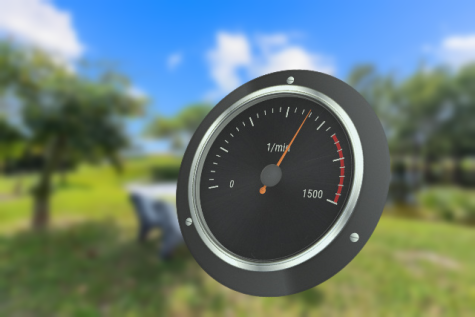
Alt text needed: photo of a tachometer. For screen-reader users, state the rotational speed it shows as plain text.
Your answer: 900 rpm
